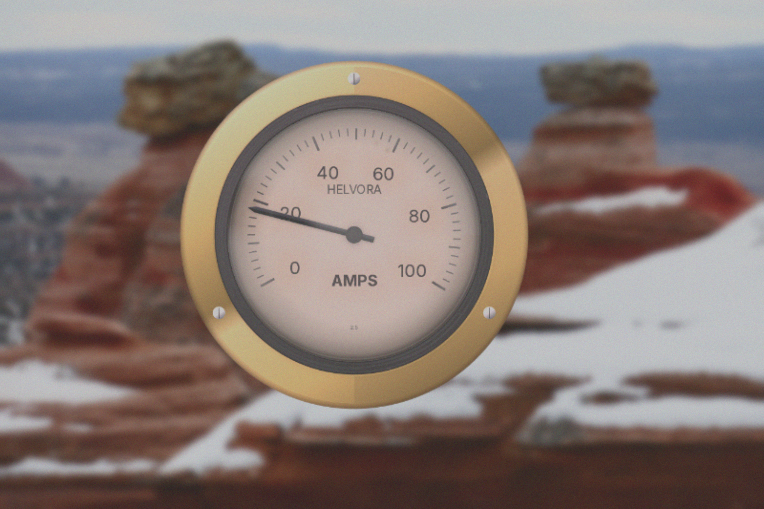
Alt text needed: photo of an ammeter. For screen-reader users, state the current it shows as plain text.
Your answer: 18 A
